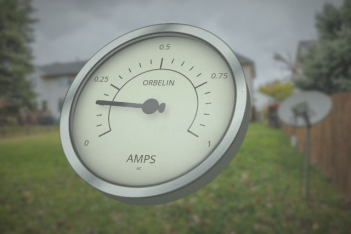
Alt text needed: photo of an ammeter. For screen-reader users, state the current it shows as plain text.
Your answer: 0.15 A
